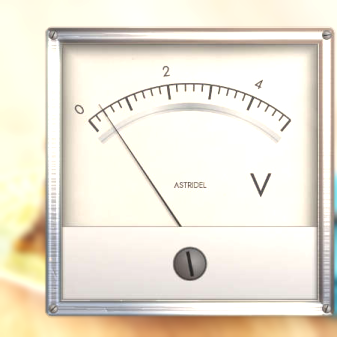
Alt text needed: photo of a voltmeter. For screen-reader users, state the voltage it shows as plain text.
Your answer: 0.4 V
